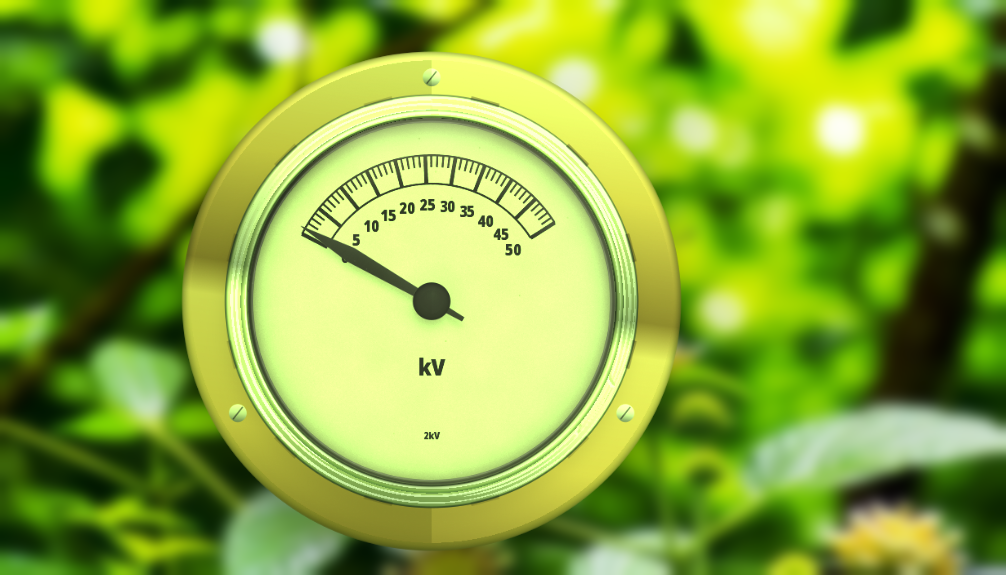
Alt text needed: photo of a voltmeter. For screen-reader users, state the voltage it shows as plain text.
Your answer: 1 kV
